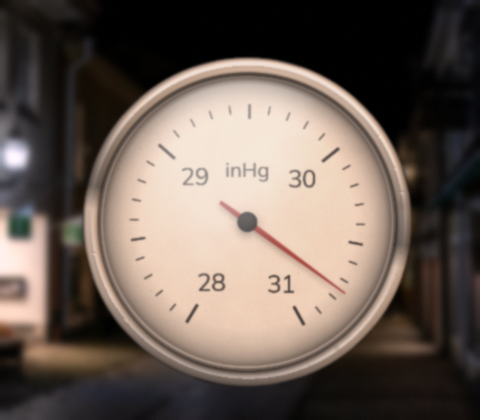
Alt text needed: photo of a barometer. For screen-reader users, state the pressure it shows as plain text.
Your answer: 30.75 inHg
